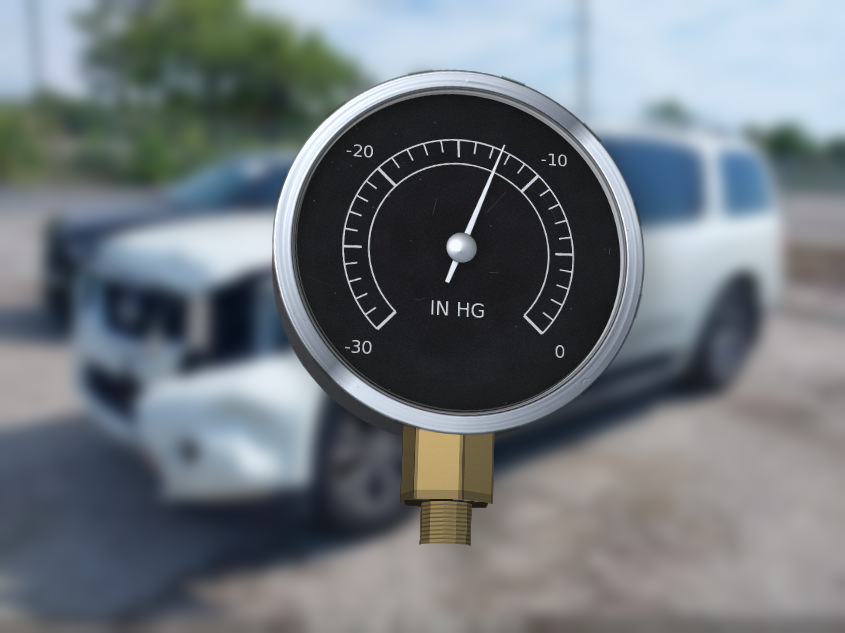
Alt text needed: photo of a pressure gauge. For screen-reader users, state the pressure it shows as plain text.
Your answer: -12.5 inHg
